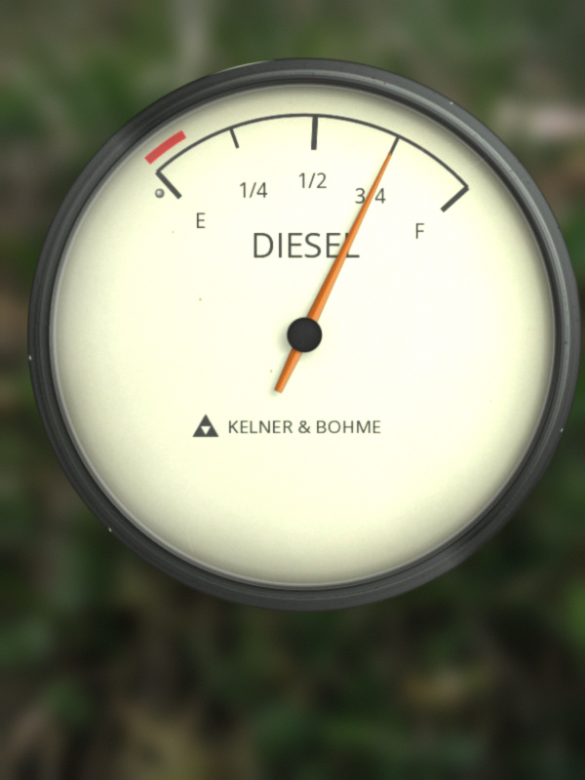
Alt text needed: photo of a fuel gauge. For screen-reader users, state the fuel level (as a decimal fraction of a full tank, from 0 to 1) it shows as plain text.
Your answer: 0.75
